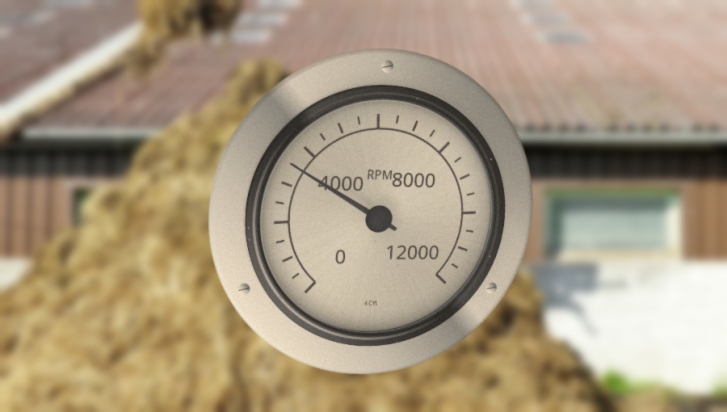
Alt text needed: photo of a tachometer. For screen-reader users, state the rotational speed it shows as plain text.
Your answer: 3500 rpm
